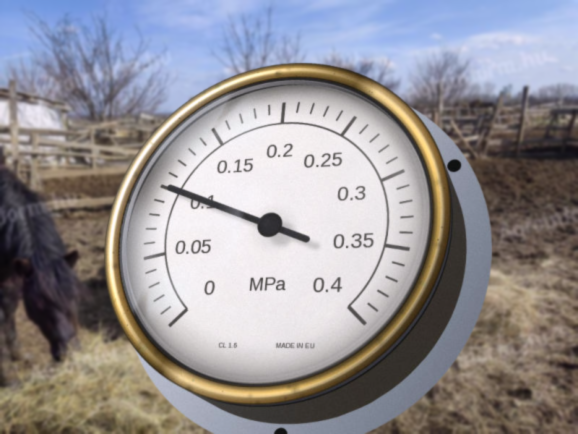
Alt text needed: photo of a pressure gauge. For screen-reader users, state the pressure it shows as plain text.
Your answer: 0.1 MPa
